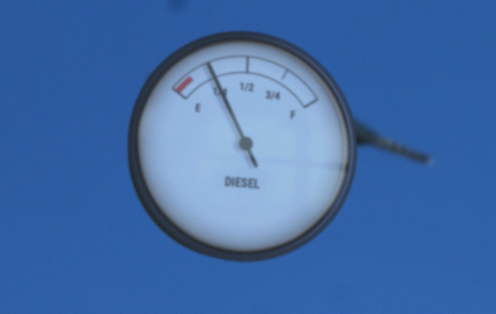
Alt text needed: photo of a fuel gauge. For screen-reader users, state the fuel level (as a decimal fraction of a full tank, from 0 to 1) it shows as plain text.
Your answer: 0.25
